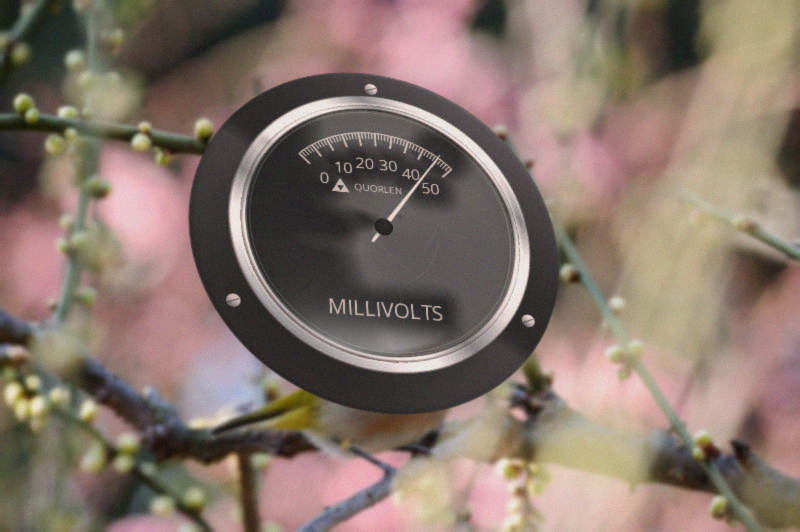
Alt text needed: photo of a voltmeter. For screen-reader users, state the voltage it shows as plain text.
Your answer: 45 mV
